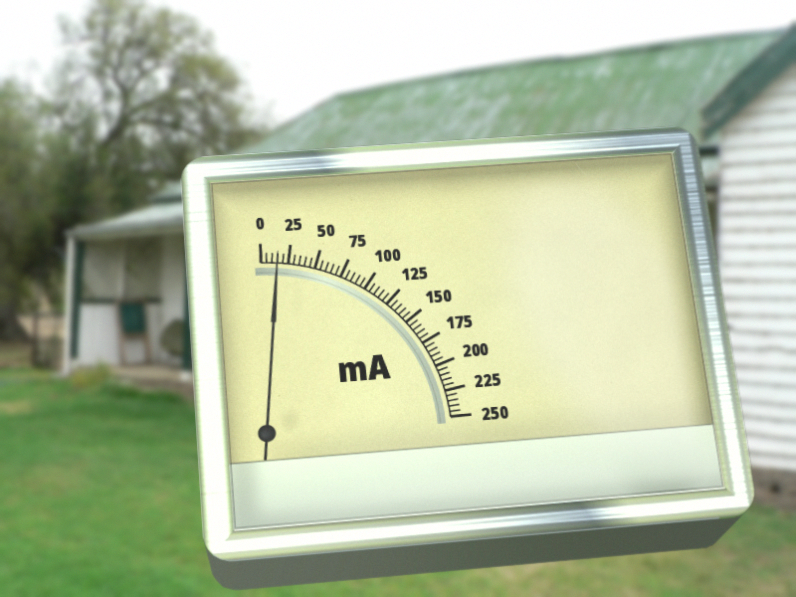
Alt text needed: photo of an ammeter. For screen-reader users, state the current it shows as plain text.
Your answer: 15 mA
